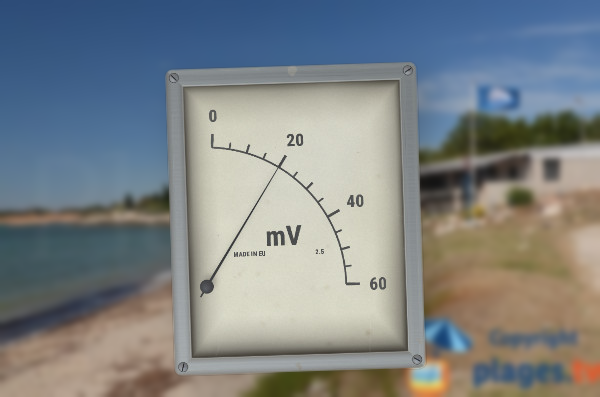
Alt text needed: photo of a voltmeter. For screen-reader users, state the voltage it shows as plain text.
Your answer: 20 mV
